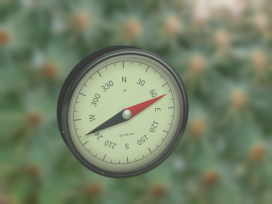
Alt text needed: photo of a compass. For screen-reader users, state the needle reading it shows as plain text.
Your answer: 70 °
